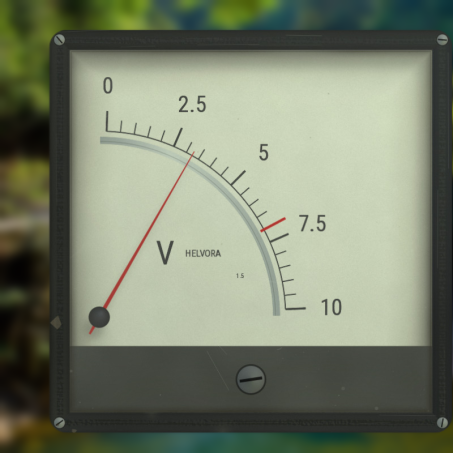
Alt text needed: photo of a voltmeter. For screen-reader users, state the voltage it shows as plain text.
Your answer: 3.25 V
